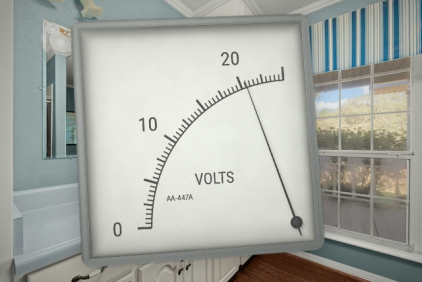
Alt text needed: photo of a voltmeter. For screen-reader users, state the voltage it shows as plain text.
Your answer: 20.5 V
